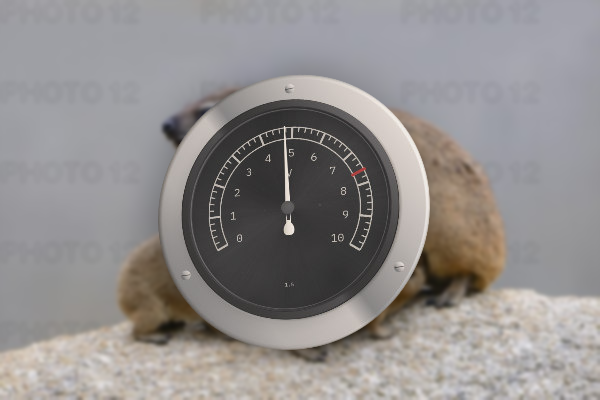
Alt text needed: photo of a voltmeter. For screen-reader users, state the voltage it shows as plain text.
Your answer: 4.8 V
